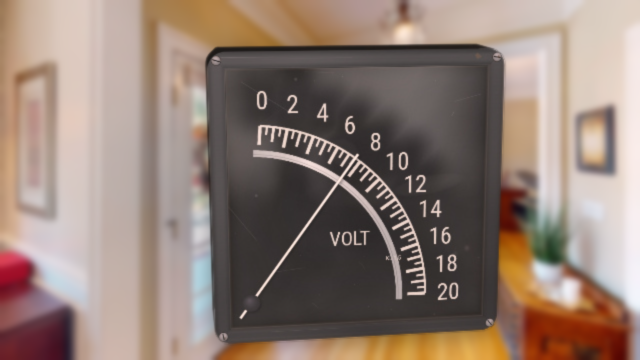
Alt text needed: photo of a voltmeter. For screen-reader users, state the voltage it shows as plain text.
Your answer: 7.5 V
